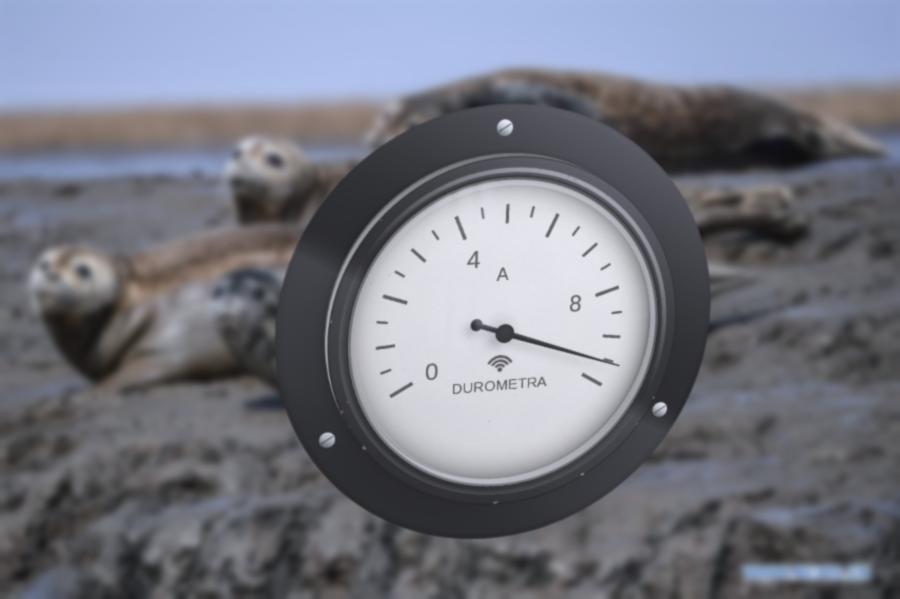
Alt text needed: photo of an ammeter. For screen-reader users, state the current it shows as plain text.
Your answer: 9.5 A
